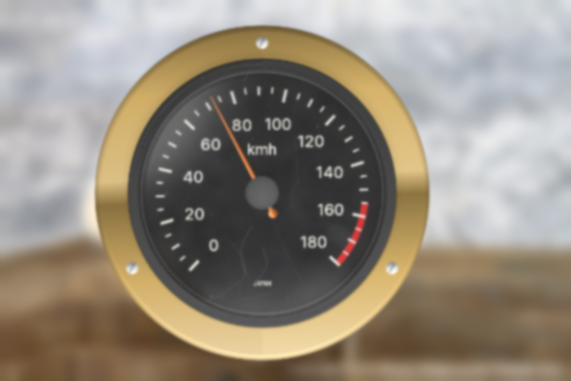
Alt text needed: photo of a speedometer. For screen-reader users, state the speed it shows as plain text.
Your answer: 72.5 km/h
